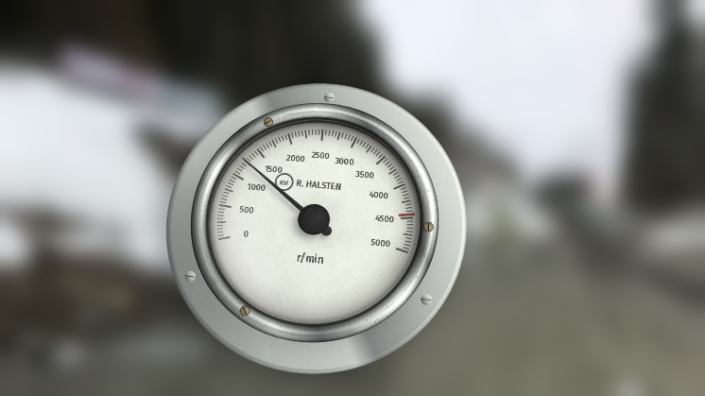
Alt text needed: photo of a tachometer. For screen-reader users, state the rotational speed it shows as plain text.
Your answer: 1250 rpm
